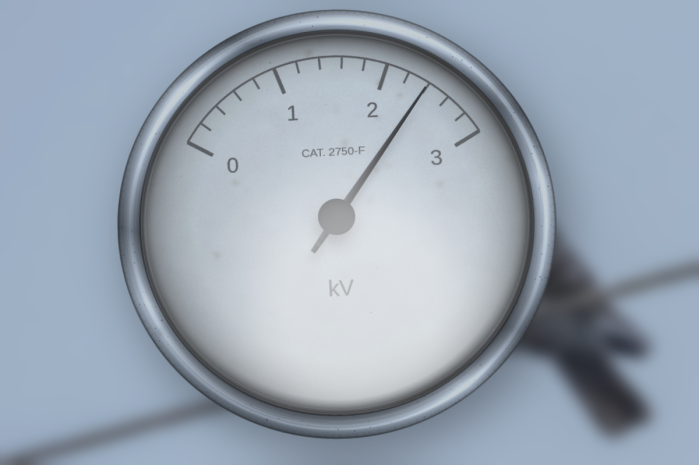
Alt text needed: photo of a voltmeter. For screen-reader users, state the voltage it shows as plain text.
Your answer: 2.4 kV
